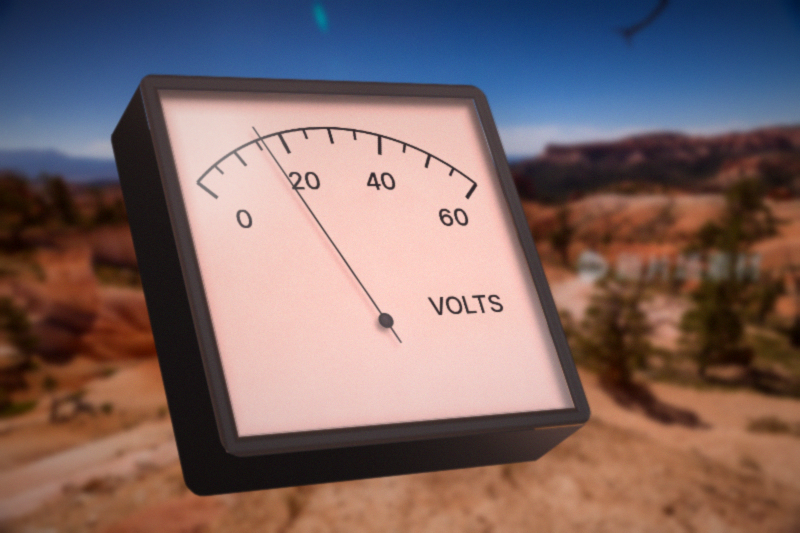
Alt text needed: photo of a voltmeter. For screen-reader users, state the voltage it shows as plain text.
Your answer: 15 V
